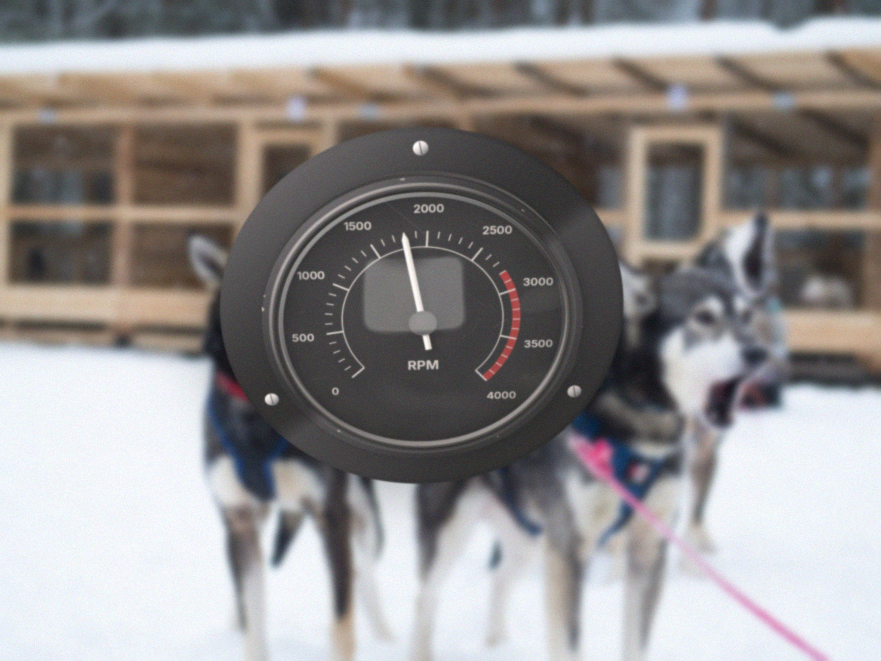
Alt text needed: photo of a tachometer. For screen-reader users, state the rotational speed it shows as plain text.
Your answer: 1800 rpm
